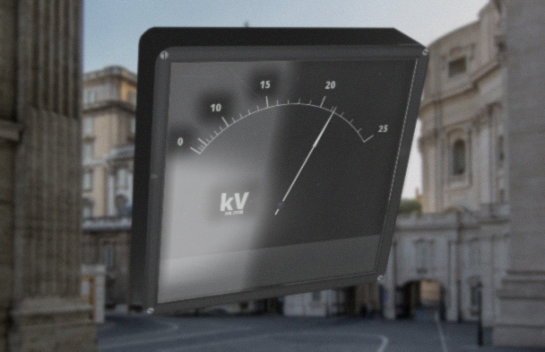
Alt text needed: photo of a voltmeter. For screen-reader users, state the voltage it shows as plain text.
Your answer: 21 kV
